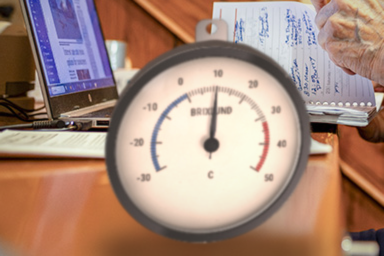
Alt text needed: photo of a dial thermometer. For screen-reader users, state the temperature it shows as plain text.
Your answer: 10 °C
